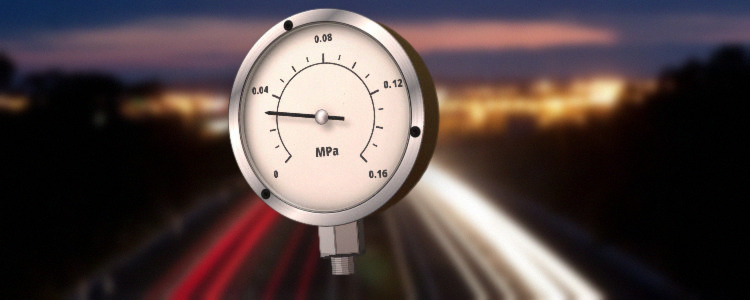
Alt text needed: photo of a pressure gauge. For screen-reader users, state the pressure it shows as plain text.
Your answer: 0.03 MPa
